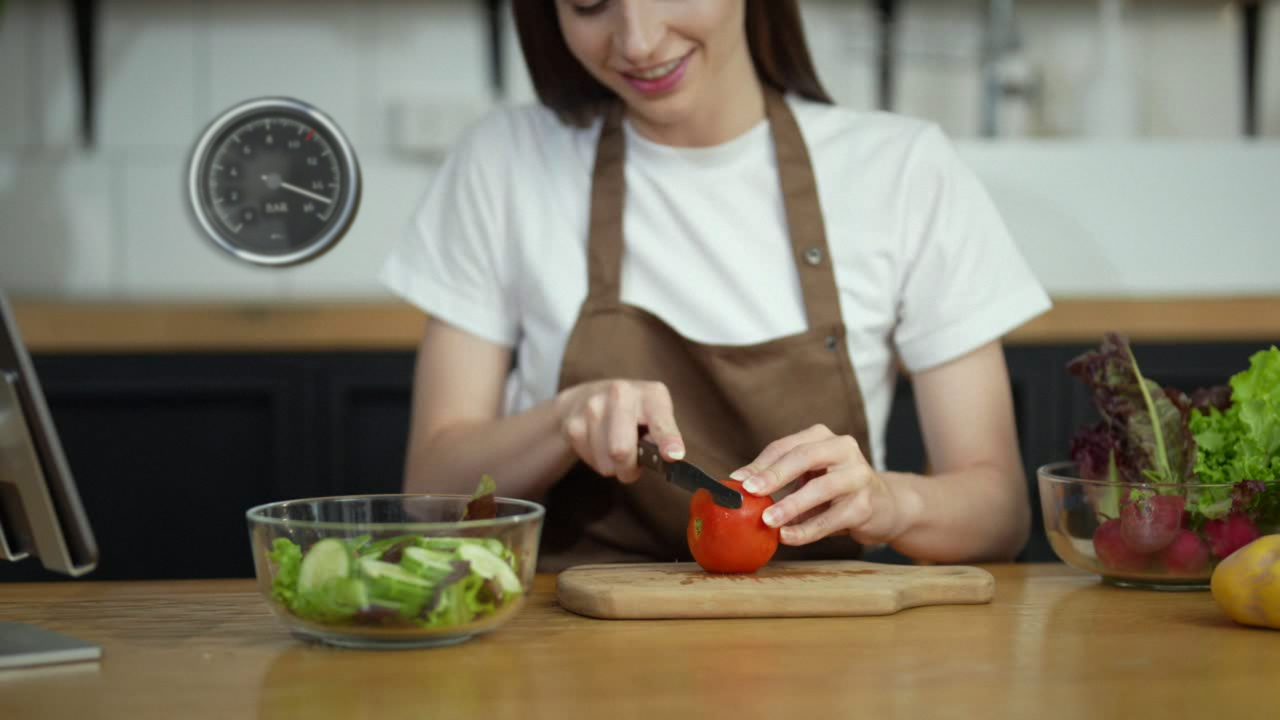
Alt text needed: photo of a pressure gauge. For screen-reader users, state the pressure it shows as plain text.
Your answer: 15 bar
